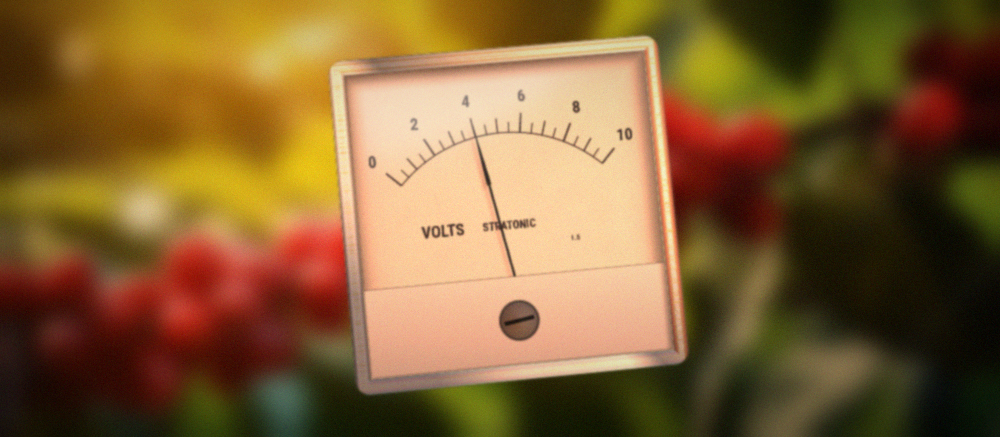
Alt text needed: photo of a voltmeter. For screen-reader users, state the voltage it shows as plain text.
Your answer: 4 V
